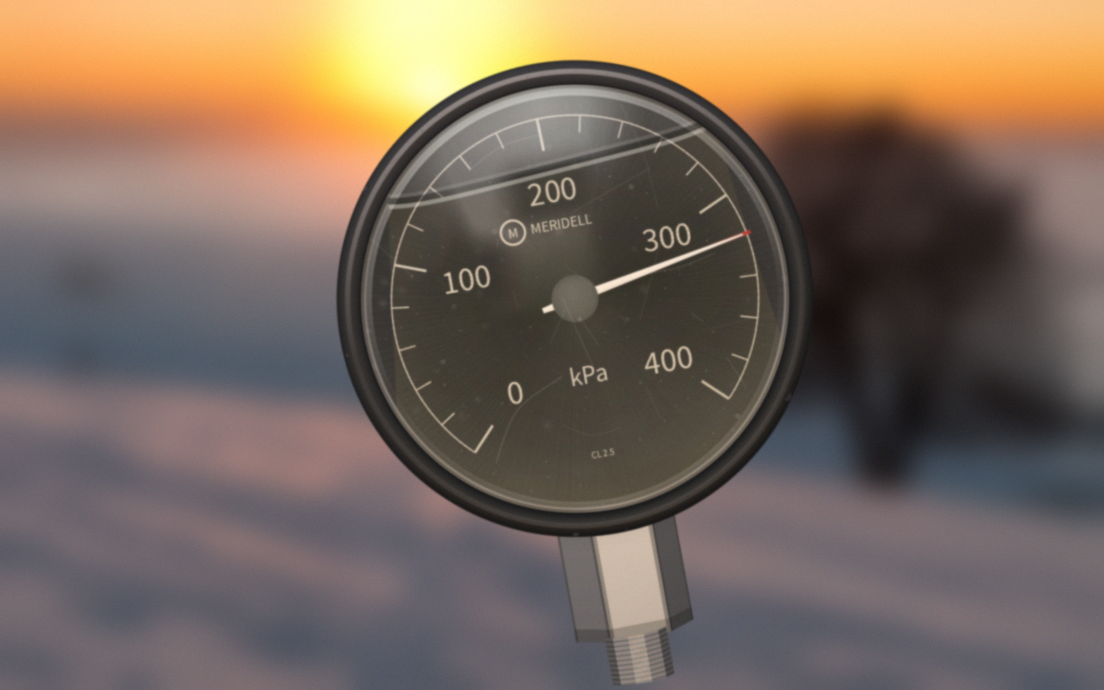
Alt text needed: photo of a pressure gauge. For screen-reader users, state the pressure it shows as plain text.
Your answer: 320 kPa
